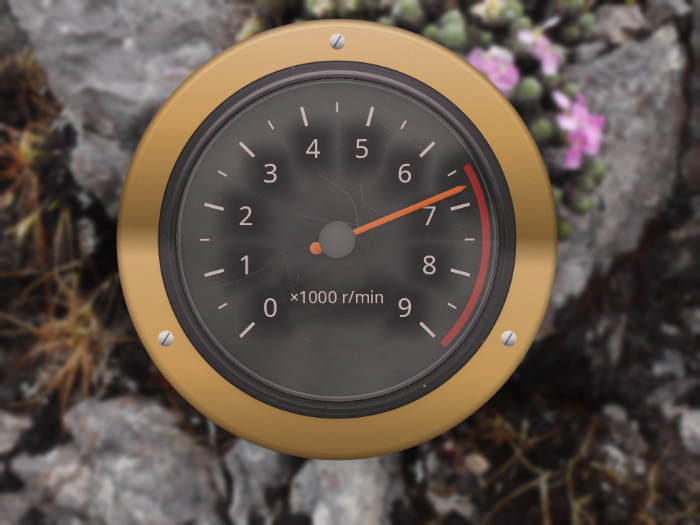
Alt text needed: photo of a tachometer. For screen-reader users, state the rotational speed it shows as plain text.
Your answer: 6750 rpm
